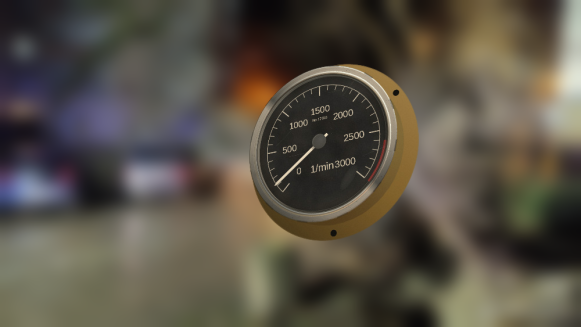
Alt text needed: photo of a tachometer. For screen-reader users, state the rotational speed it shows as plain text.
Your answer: 100 rpm
